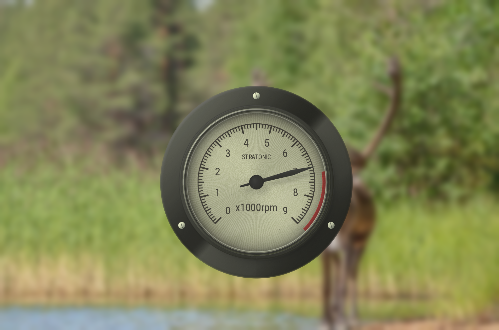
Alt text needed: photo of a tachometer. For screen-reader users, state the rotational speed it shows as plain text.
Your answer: 7000 rpm
